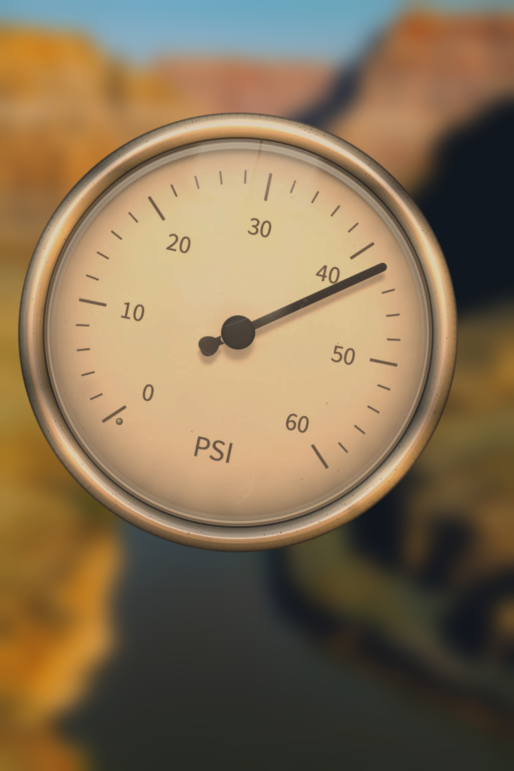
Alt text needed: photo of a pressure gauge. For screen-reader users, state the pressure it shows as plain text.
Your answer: 42 psi
